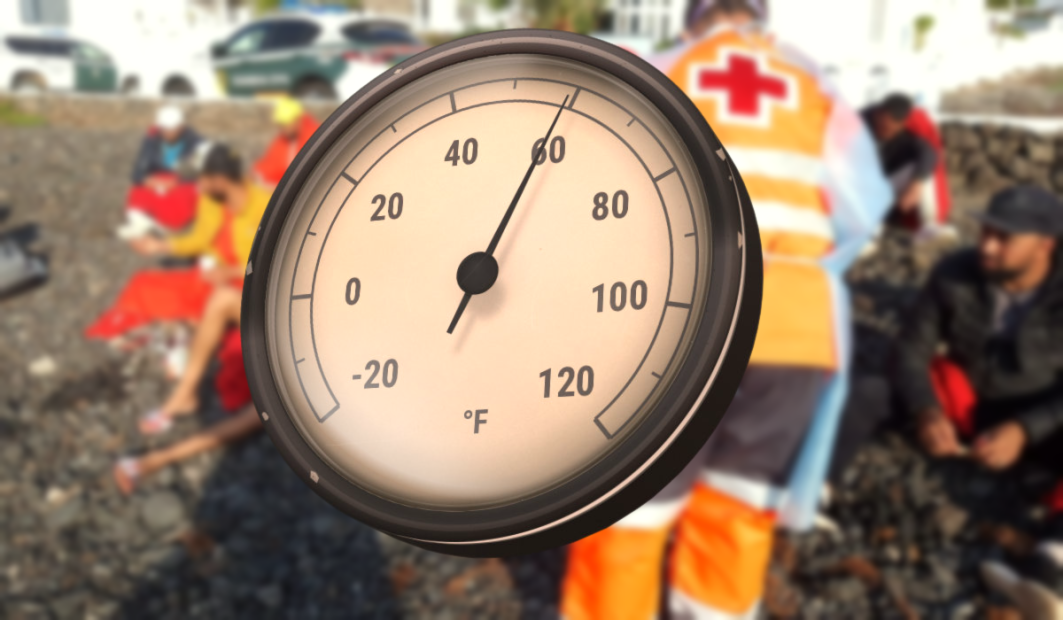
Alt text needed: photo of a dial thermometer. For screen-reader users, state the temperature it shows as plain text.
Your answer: 60 °F
